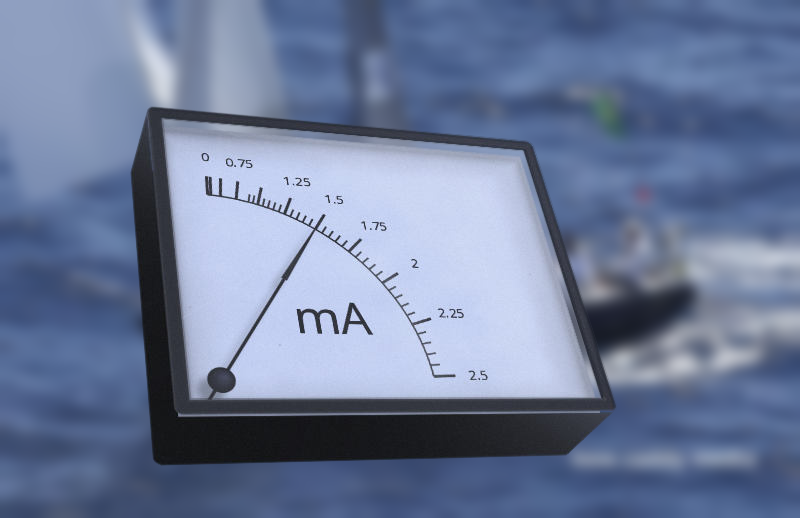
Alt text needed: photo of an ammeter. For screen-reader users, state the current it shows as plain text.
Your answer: 1.5 mA
